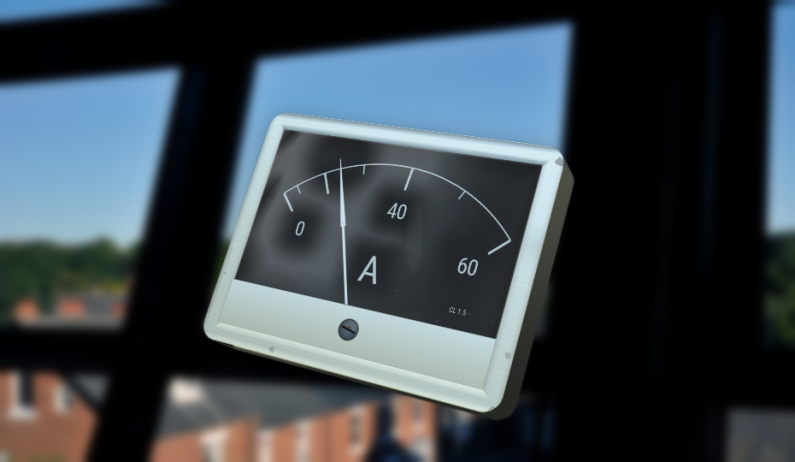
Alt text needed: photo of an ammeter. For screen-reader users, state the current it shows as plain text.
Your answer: 25 A
